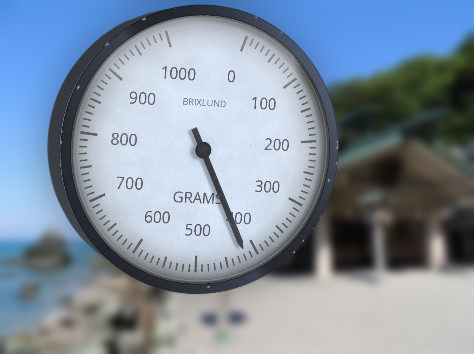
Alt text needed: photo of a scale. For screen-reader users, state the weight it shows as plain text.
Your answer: 420 g
